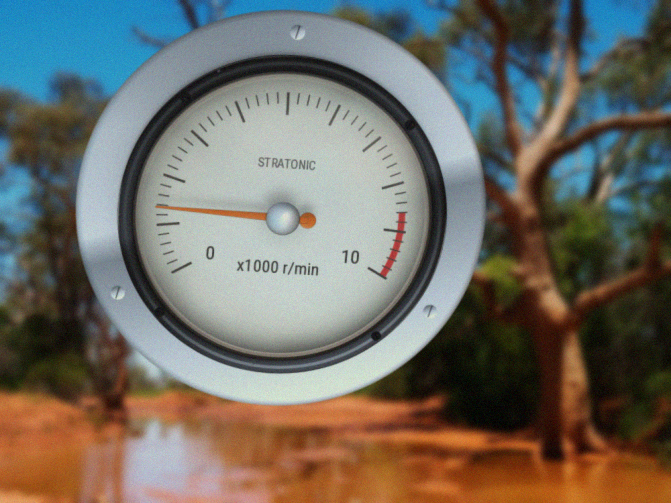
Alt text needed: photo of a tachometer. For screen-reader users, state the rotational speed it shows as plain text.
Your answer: 1400 rpm
